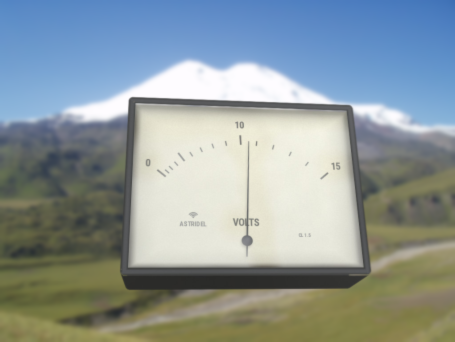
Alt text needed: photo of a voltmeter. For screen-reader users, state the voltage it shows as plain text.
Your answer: 10.5 V
